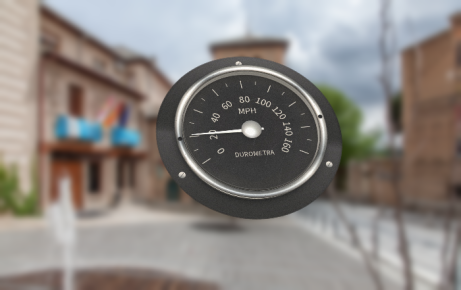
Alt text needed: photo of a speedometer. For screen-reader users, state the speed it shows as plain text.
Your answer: 20 mph
